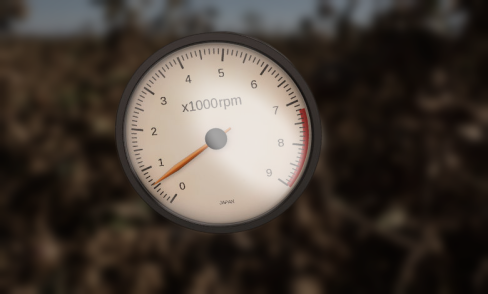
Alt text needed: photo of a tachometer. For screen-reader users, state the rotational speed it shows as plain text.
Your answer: 600 rpm
